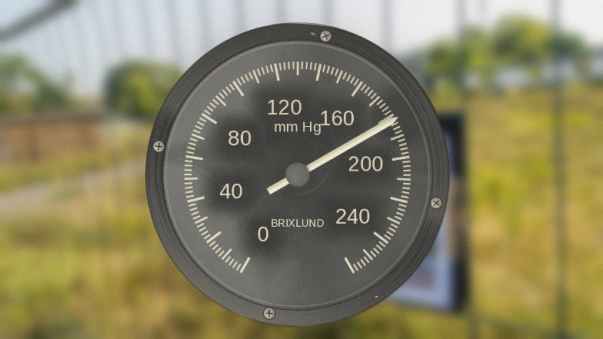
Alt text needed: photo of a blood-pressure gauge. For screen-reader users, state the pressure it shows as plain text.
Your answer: 182 mmHg
